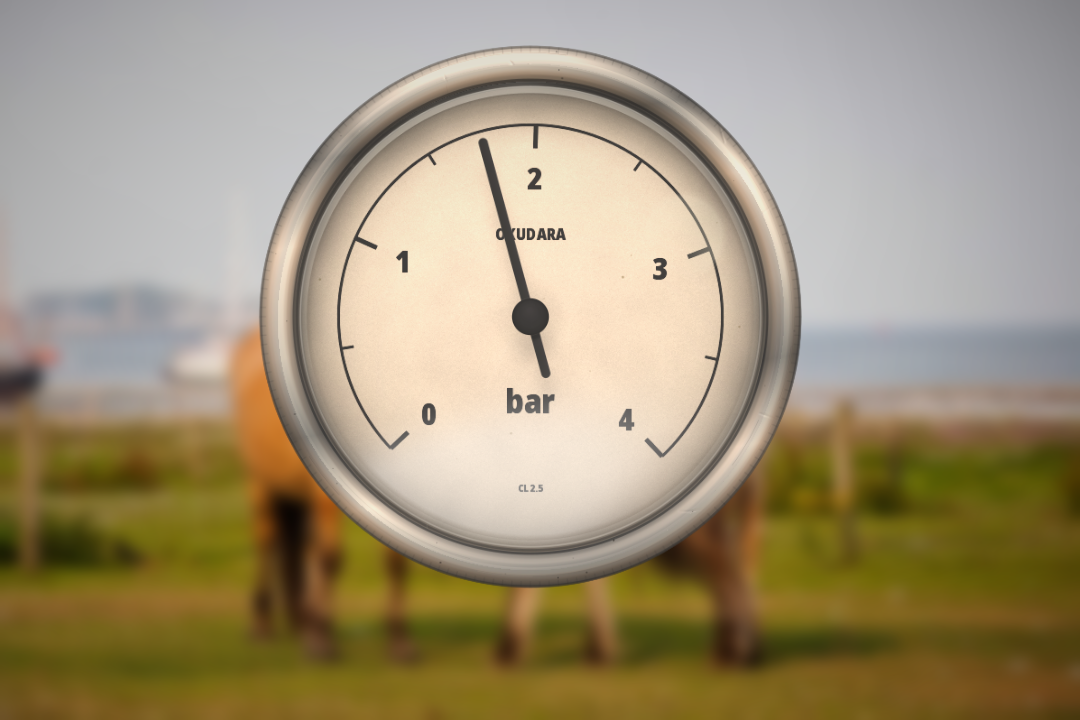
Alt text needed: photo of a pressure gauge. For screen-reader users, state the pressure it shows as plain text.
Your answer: 1.75 bar
